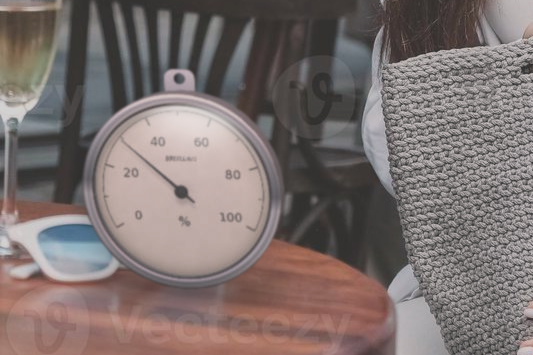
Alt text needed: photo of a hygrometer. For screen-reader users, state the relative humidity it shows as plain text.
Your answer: 30 %
